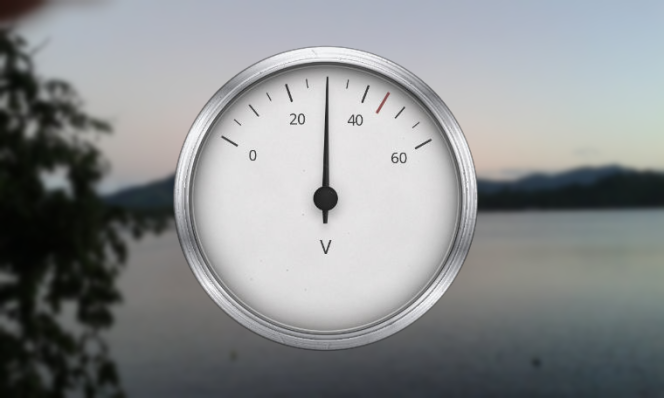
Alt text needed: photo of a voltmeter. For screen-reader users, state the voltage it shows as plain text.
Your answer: 30 V
